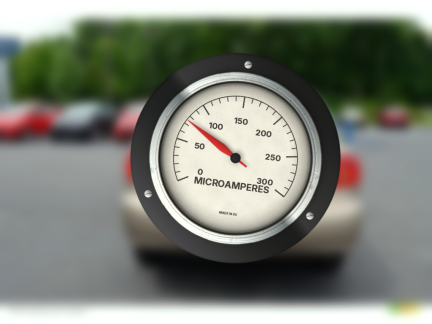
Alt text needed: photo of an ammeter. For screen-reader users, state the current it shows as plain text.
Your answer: 75 µA
